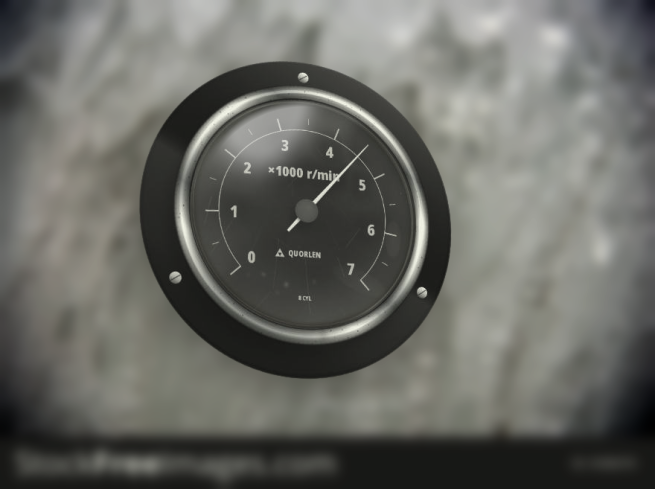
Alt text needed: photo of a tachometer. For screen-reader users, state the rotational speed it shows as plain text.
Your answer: 4500 rpm
